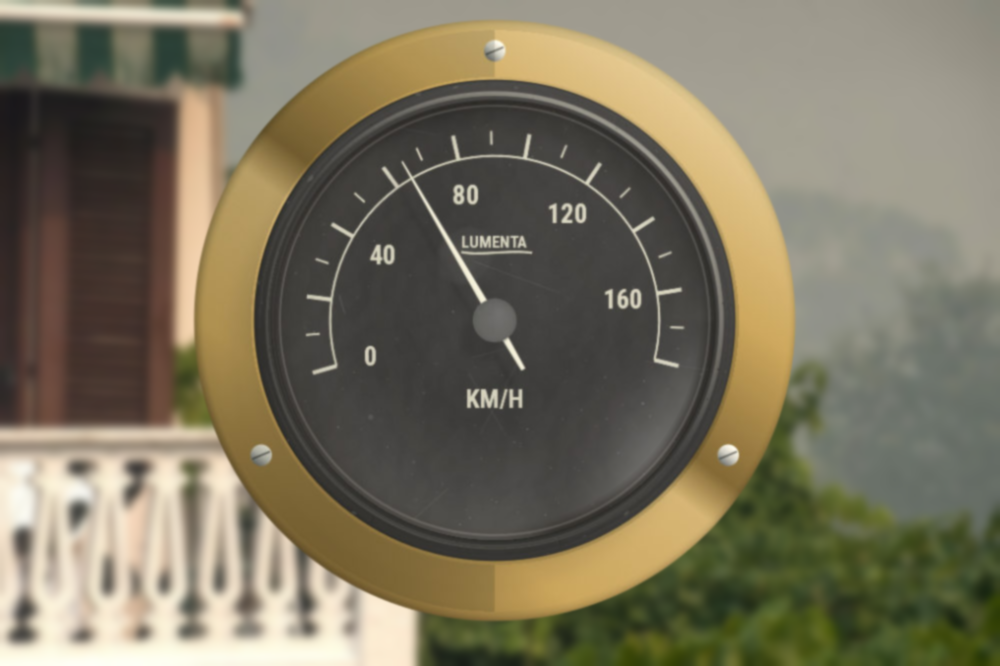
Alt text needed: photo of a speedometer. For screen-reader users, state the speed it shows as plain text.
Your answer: 65 km/h
